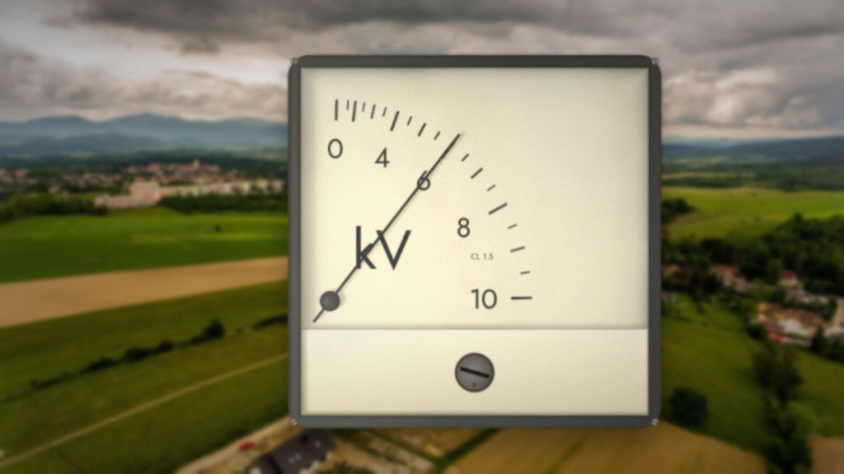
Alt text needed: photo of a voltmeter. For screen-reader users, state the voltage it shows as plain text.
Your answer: 6 kV
